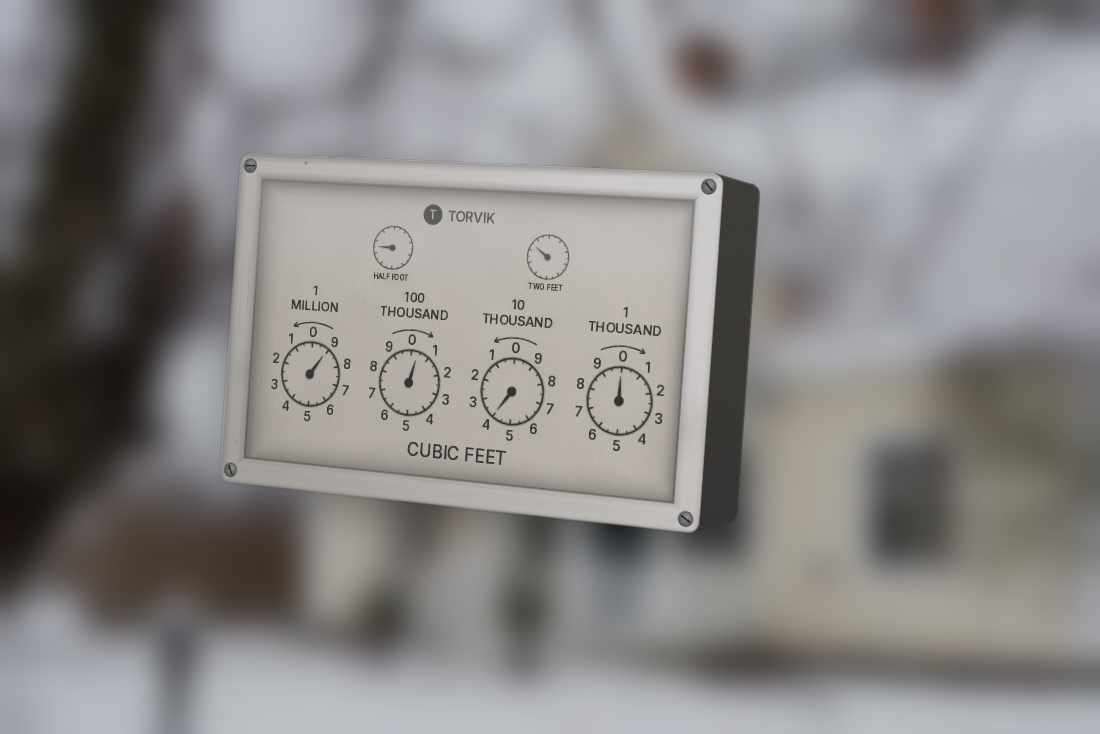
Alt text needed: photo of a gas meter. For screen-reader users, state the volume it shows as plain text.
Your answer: 904000 ft³
